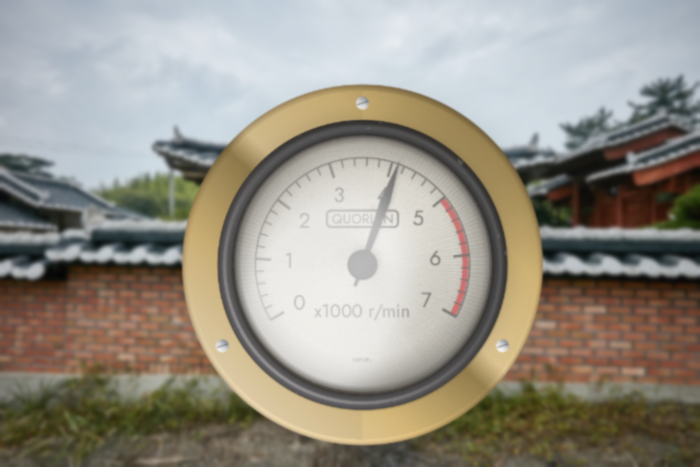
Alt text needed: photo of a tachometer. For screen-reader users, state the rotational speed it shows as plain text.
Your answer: 4100 rpm
